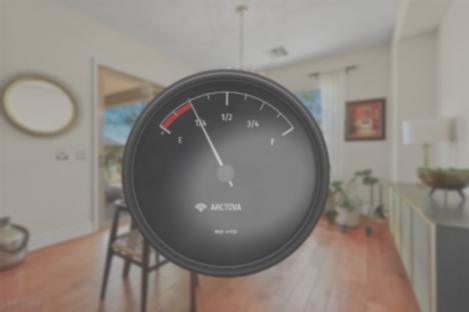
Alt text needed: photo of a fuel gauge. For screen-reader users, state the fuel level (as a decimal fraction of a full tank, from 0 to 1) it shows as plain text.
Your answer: 0.25
